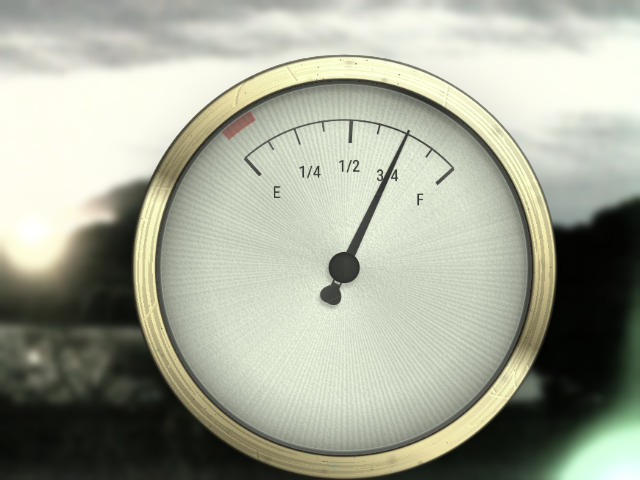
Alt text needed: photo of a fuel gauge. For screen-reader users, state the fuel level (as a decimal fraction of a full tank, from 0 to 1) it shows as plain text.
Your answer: 0.75
